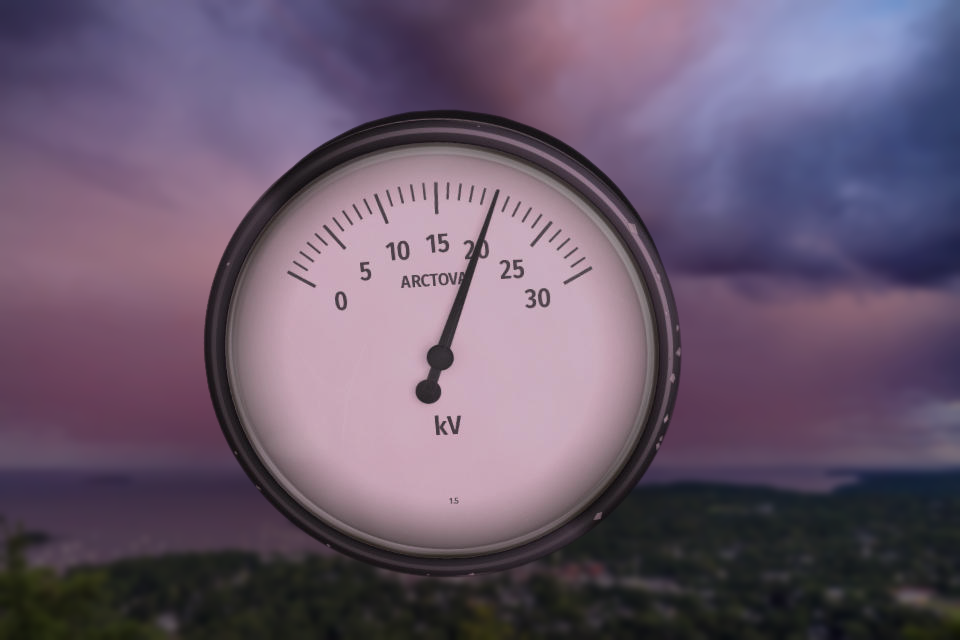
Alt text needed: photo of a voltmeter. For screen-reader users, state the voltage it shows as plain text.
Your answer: 20 kV
